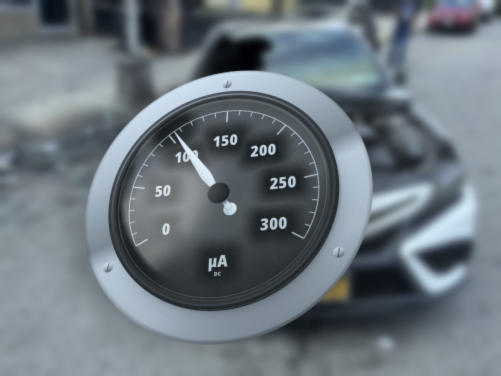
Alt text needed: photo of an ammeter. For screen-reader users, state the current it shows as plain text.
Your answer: 105 µA
